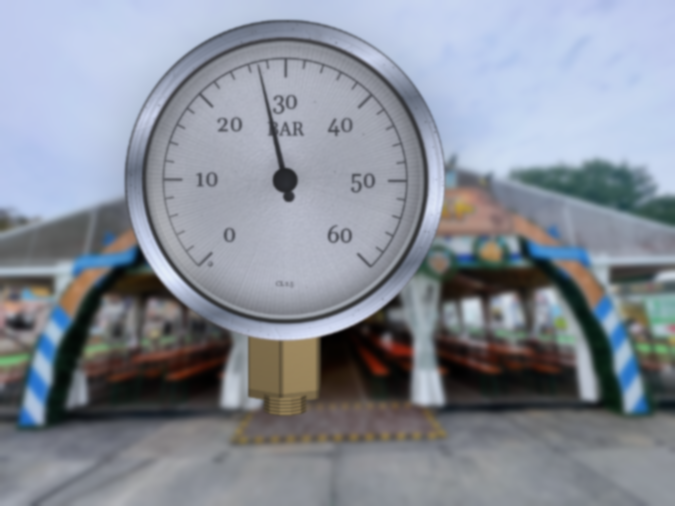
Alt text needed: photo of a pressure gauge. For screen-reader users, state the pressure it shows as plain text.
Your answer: 27 bar
